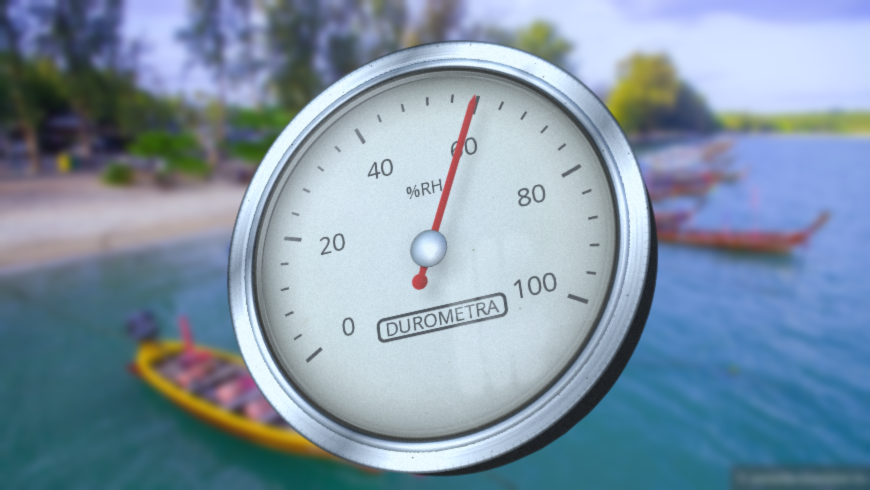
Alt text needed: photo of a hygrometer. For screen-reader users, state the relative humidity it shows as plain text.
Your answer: 60 %
